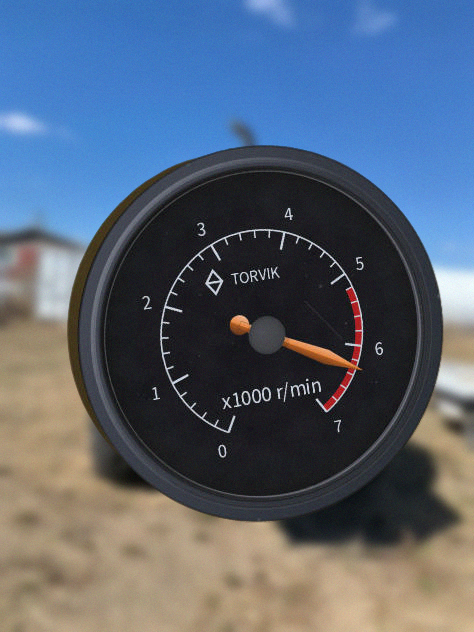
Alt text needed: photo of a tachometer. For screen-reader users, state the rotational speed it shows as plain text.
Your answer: 6300 rpm
